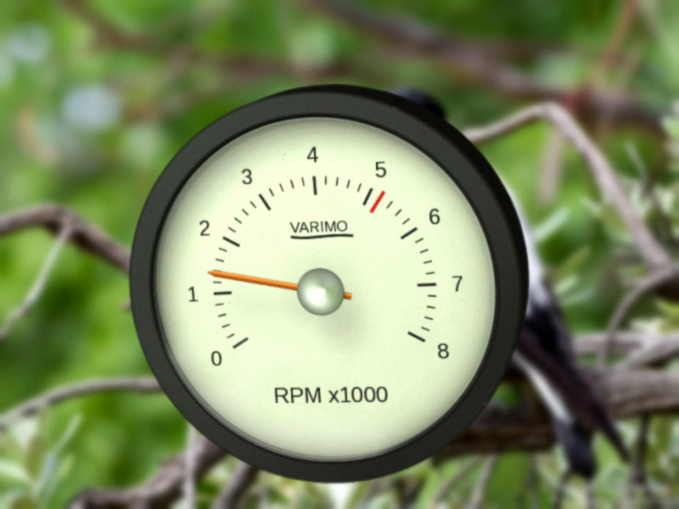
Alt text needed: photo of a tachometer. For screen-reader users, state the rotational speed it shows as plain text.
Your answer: 1400 rpm
